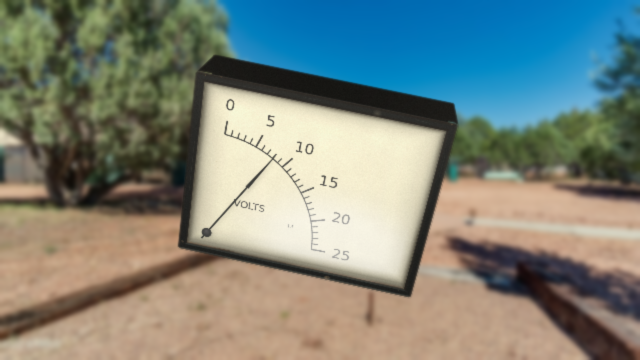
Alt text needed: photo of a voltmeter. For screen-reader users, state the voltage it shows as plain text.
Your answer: 8 V
